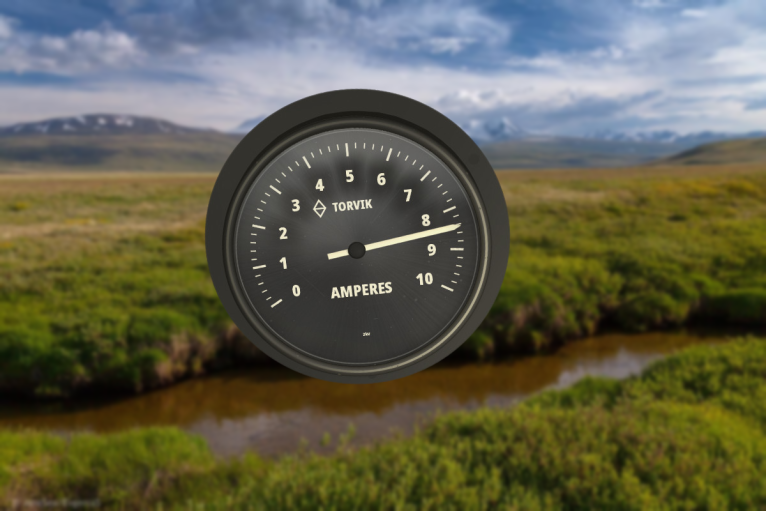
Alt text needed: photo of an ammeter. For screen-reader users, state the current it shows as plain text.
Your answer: 8.4 A
